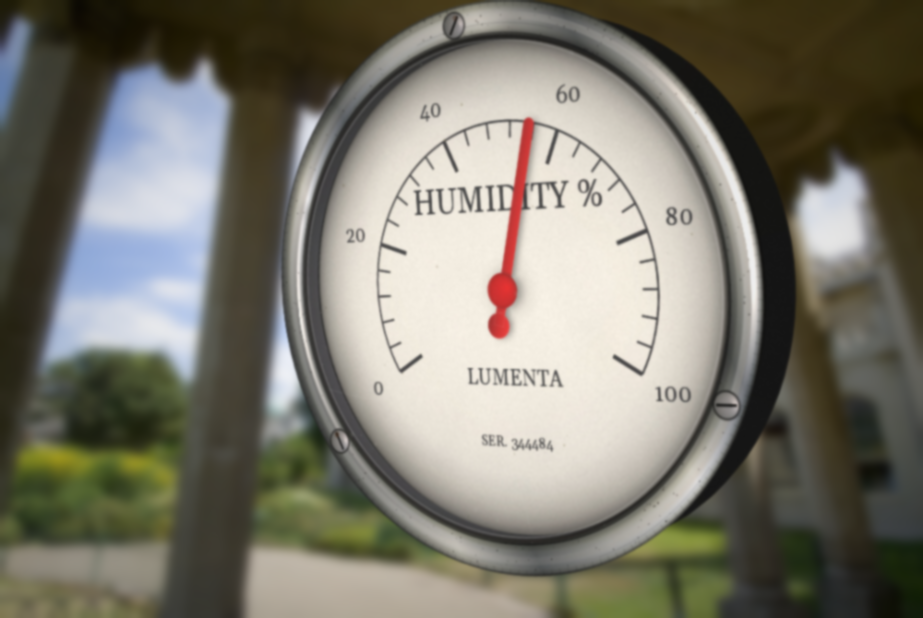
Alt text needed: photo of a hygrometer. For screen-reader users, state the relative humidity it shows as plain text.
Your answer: 56 %
